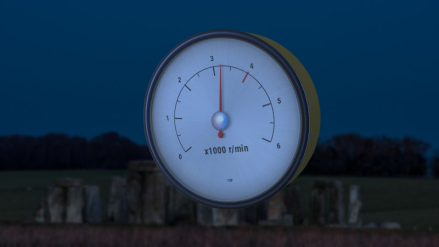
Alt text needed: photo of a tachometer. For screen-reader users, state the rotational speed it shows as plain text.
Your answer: 3250 rpm
